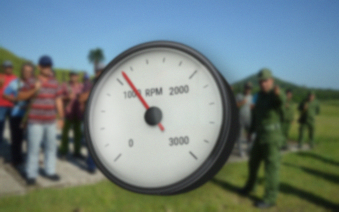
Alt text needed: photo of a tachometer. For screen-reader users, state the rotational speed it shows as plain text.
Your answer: 1100 rpm
